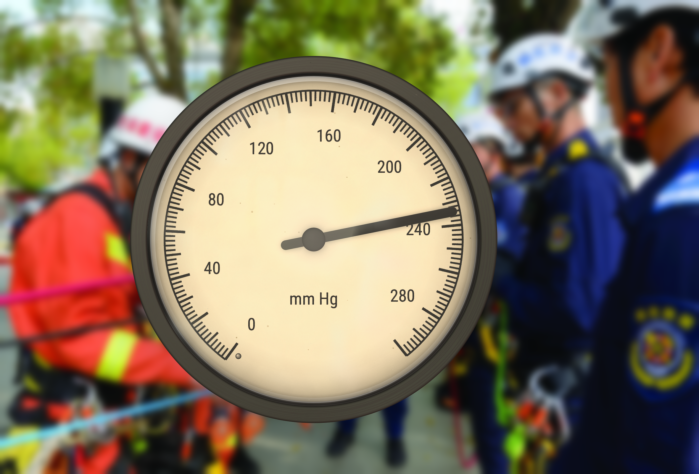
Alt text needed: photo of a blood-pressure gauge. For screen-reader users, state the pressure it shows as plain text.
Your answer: 234 mmHg
